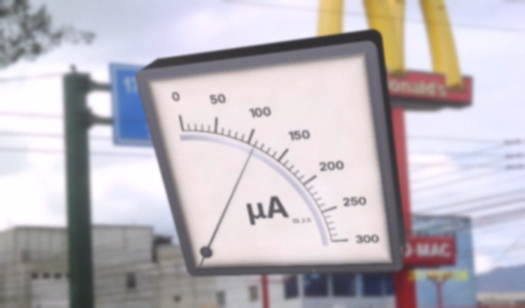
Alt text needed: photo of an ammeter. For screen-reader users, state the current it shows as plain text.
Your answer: 110 µA
